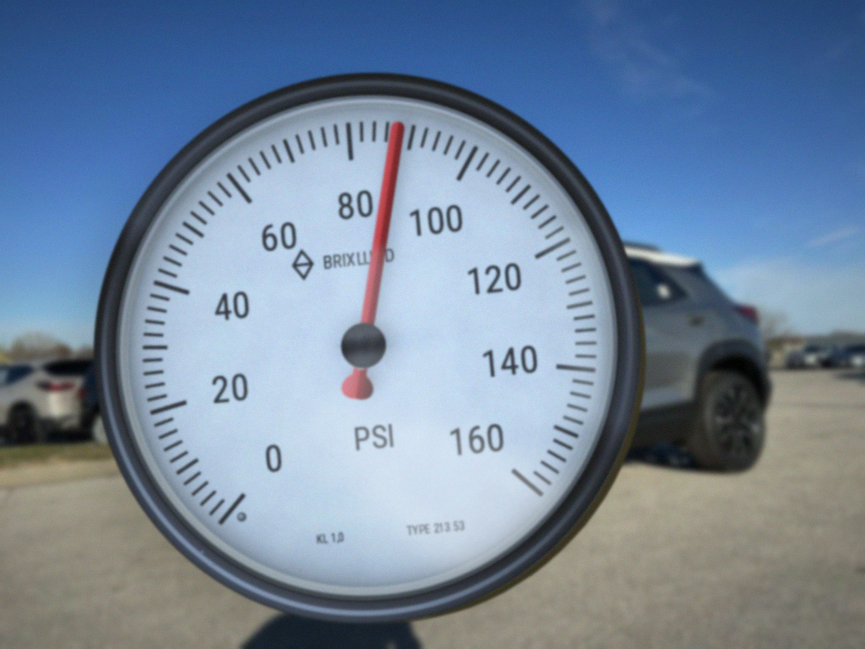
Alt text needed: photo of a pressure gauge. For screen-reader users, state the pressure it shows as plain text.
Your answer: 88 psi
